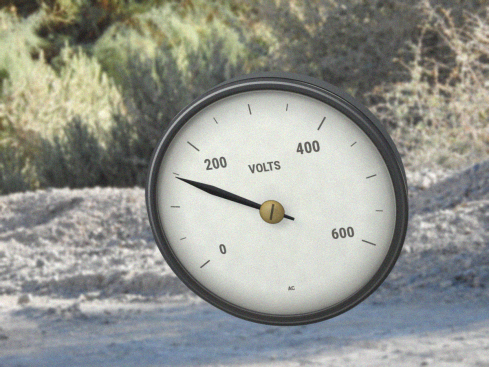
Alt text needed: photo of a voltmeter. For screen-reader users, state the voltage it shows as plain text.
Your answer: 150 V
